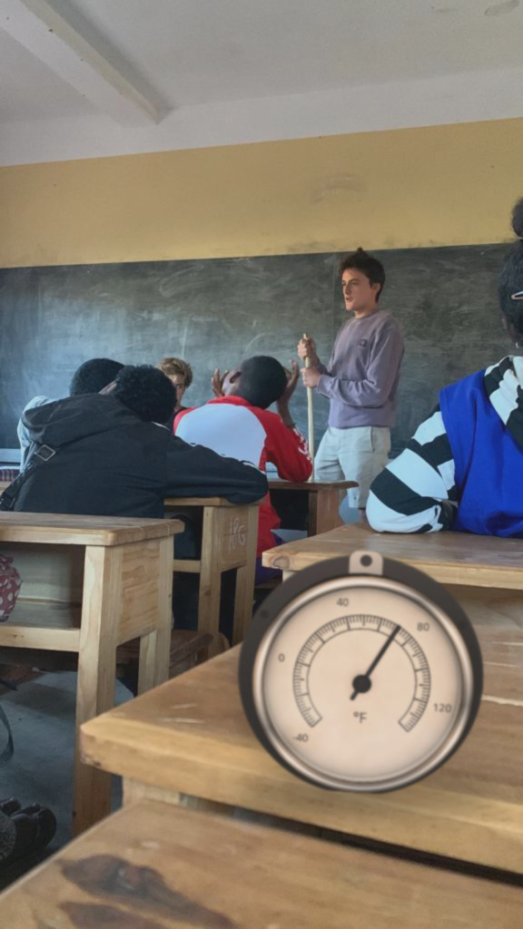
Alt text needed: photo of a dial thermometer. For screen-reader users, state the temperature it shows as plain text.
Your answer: 70 °F
